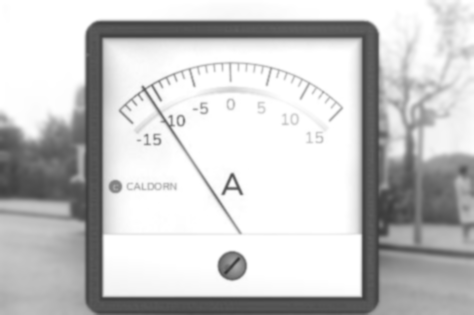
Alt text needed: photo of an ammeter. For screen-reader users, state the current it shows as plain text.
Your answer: -11 A
